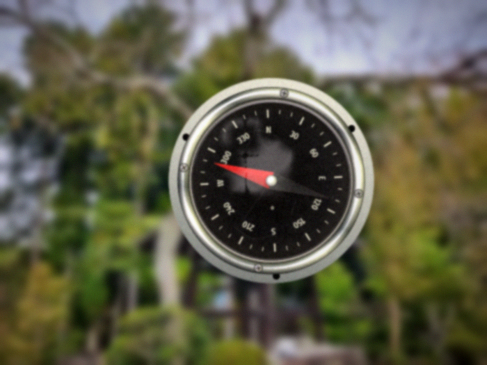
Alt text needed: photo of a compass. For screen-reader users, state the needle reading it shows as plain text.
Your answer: 290 °
